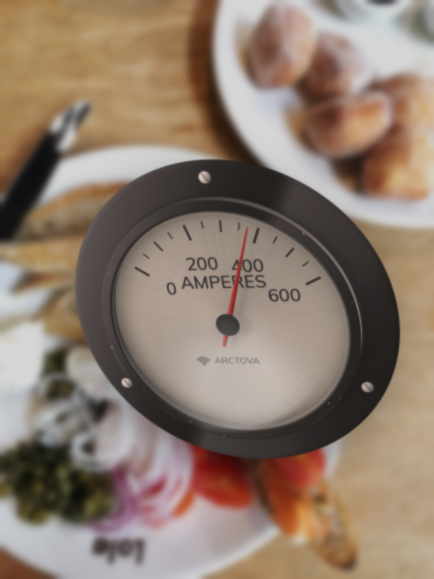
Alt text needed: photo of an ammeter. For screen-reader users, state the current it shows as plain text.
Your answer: 375 A
